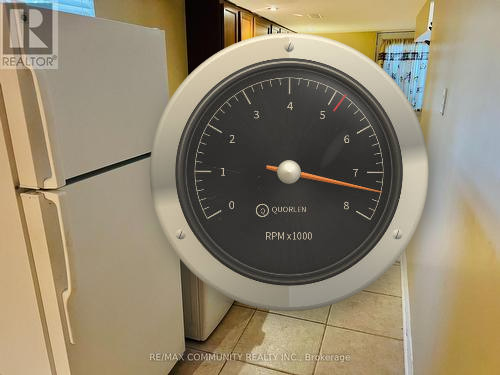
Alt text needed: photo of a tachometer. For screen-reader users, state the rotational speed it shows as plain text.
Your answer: 7400 rpm
